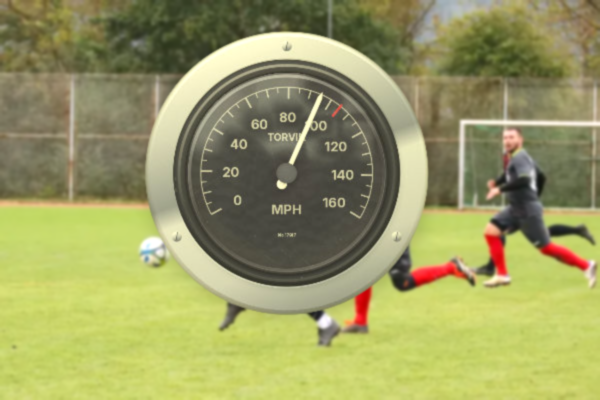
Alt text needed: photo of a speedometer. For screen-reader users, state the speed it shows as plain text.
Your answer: 95 mph
